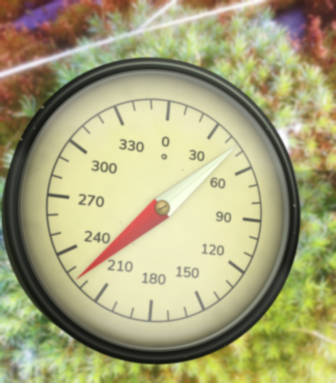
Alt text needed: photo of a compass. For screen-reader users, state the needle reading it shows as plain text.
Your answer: 225 °
